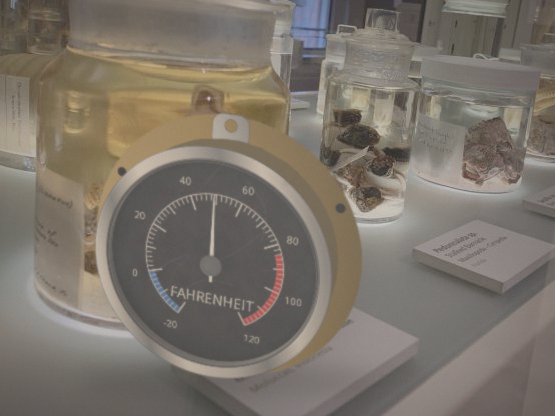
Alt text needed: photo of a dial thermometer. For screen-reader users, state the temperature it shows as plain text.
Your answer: 50 °F
